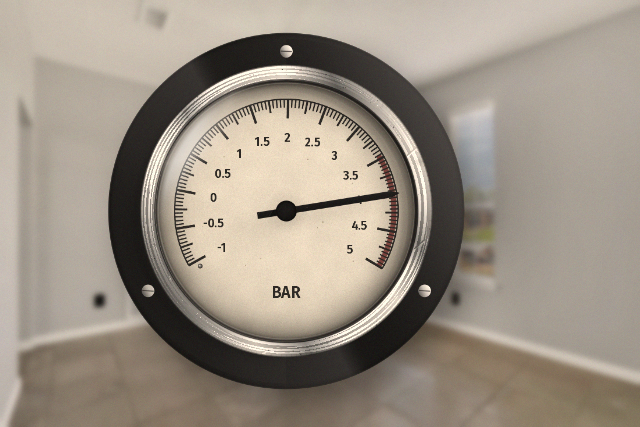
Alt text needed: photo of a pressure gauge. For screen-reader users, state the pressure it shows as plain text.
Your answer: 4 bar
